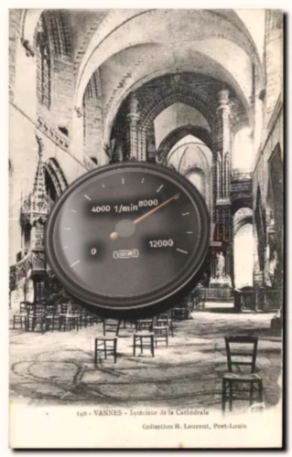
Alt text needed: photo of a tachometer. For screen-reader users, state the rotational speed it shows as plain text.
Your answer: 9000 rpm
